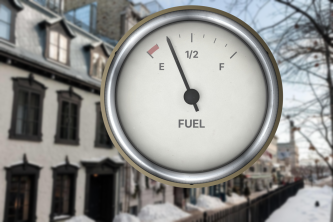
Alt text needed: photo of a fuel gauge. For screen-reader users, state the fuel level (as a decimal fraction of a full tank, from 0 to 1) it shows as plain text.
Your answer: 0.25
